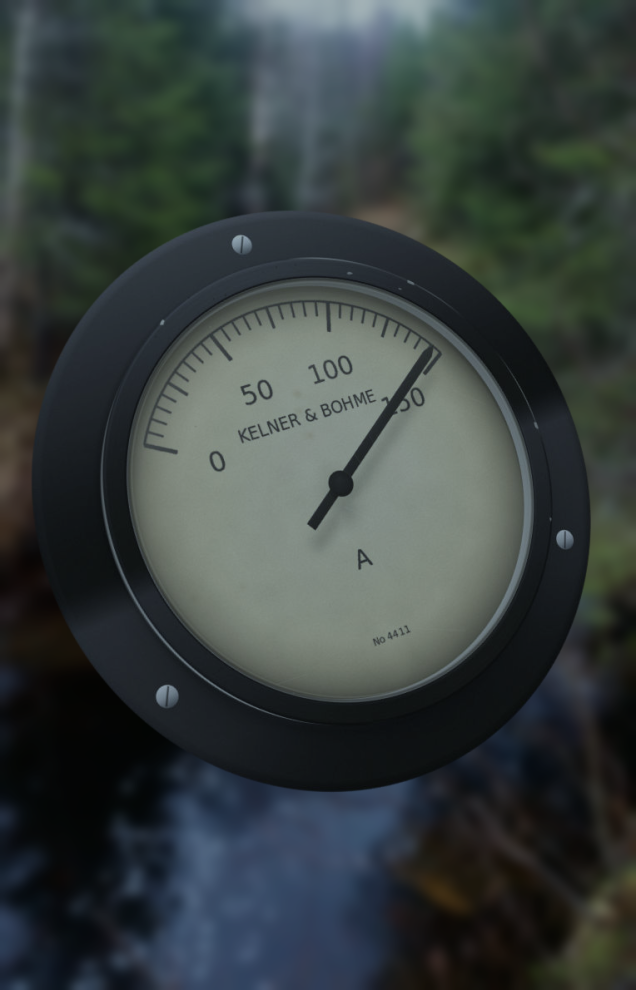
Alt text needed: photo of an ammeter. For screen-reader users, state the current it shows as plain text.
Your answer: 145 A
